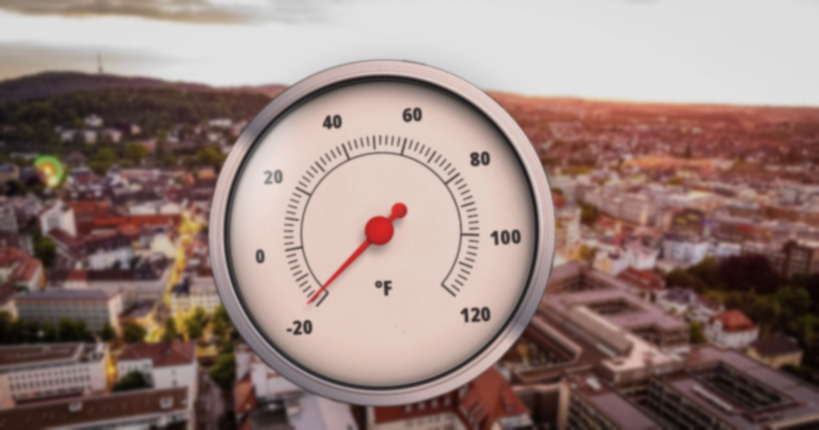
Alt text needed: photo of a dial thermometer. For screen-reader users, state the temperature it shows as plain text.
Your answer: -18 °F
